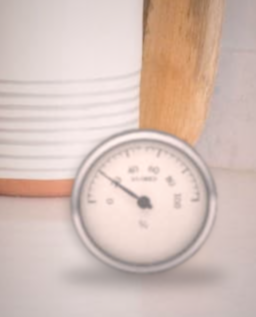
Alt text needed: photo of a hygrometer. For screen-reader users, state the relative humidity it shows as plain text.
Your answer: 20 %
